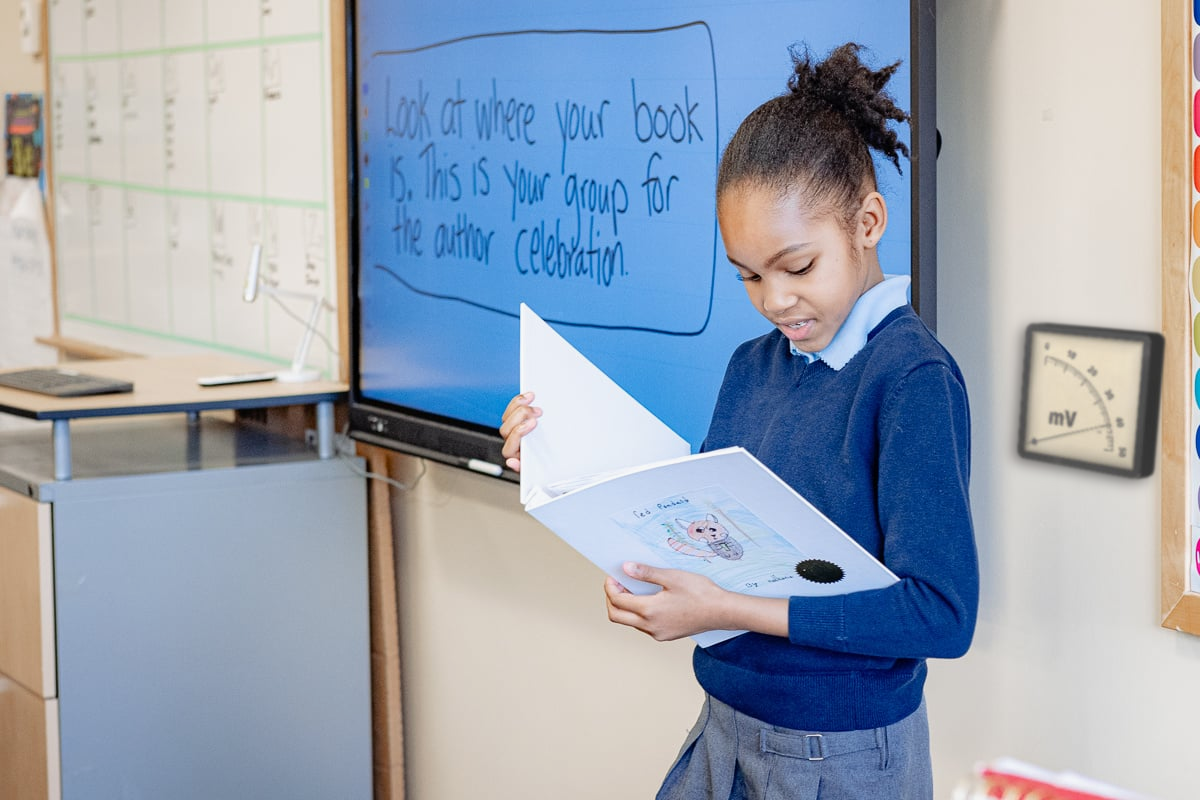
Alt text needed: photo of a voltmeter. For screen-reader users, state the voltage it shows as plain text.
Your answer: 40 mV
